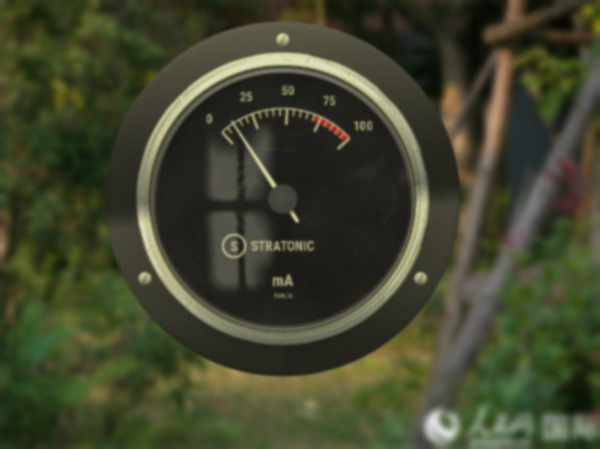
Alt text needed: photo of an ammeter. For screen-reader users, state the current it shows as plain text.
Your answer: 10 mA
